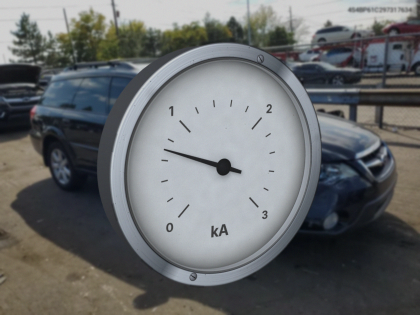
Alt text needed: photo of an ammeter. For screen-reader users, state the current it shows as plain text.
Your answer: 0.7 kA
